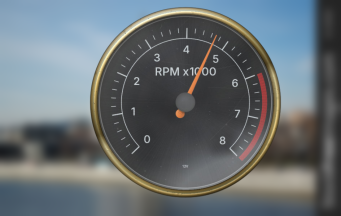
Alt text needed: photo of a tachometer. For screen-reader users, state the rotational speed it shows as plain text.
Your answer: 4700 rpm
